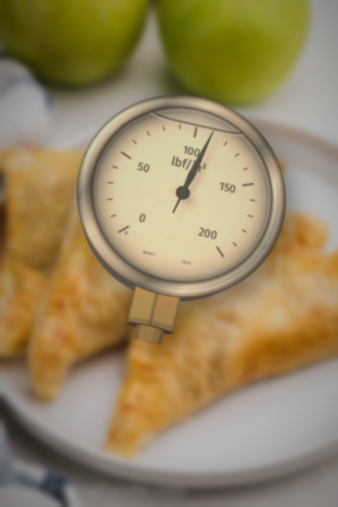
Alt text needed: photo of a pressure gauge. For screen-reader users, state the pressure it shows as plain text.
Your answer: 110 psi
